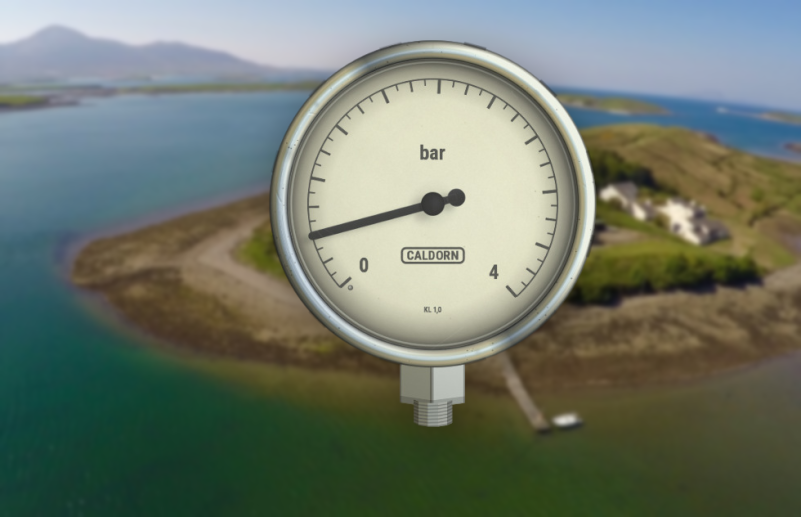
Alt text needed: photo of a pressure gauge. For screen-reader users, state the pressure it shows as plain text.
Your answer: 0.4 bar
